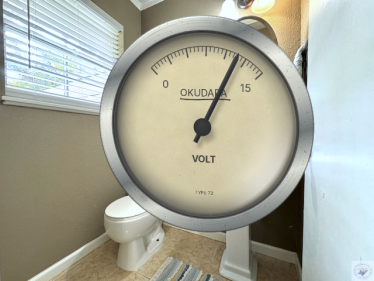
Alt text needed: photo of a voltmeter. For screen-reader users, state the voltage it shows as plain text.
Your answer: 11.5 V
